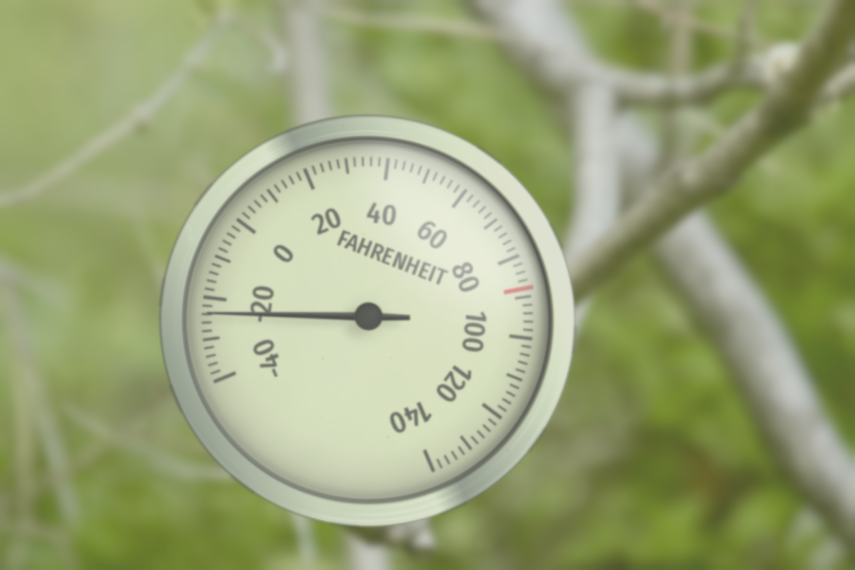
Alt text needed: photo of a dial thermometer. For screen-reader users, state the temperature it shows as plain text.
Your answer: -24 °F
